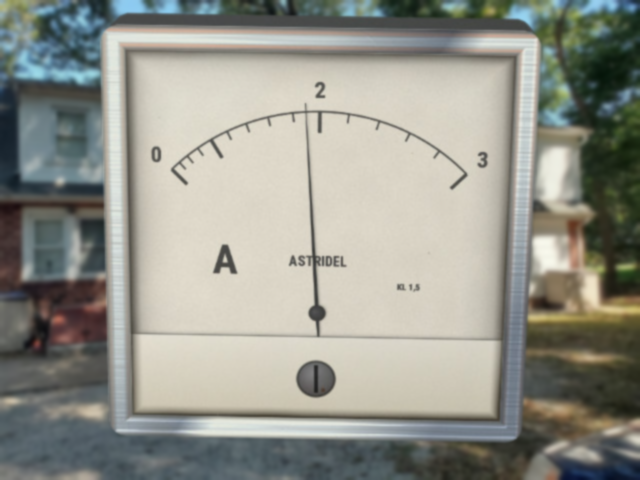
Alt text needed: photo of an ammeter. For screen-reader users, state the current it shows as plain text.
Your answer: 1.9 A
